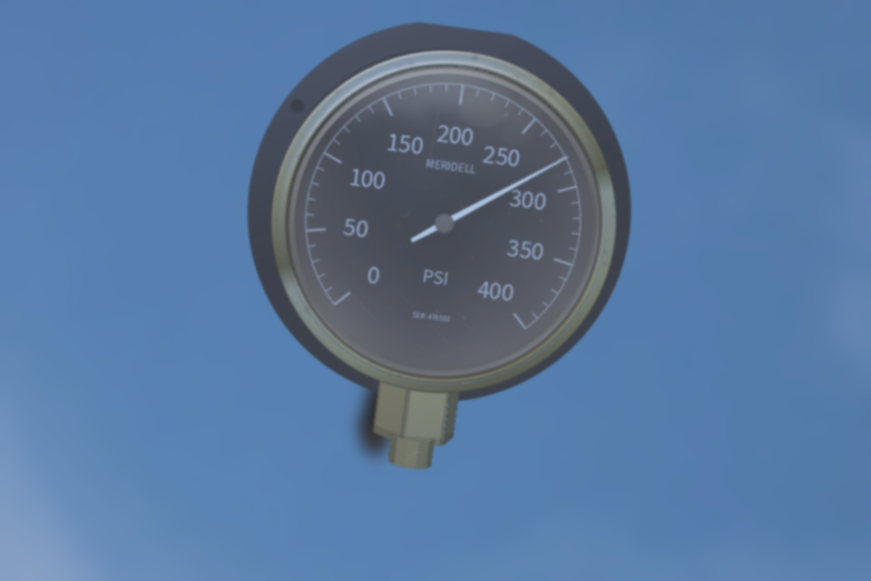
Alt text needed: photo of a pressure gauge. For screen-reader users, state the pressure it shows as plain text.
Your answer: 280 psi
